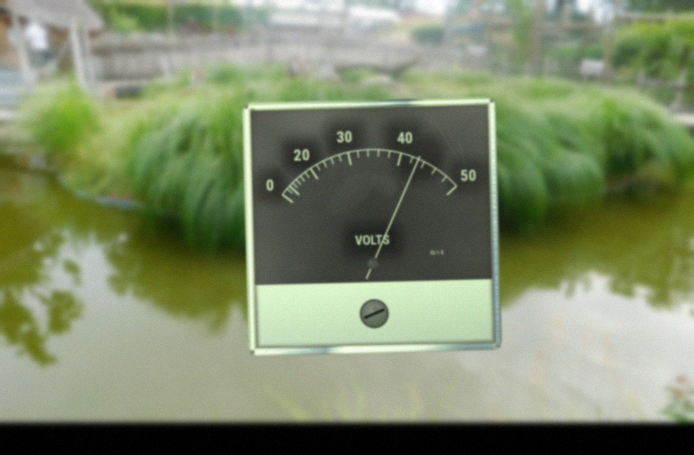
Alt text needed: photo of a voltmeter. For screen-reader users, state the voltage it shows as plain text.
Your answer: 43 V
